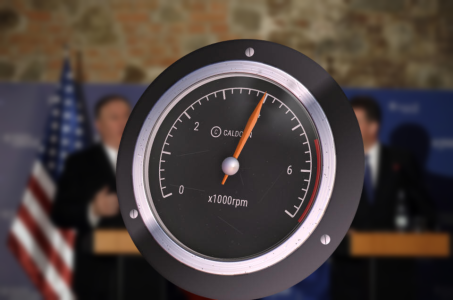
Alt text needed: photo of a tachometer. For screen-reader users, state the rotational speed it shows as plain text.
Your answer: 4000 rpm
